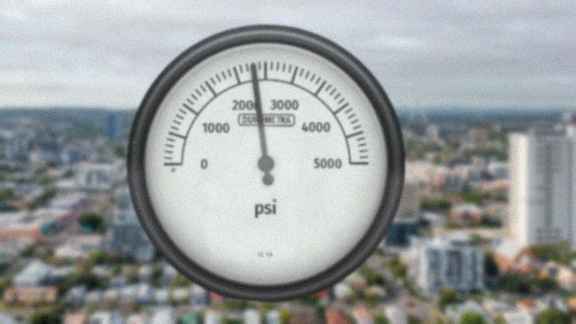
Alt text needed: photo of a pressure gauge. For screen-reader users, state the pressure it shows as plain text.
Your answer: 2300 psi
